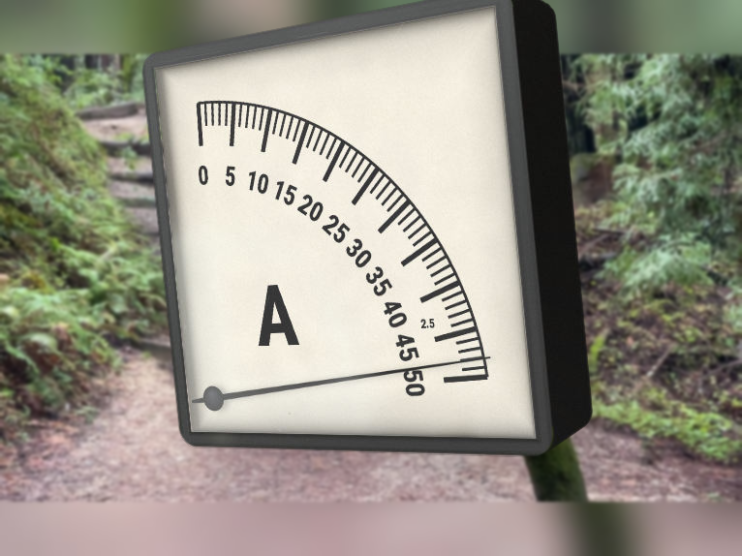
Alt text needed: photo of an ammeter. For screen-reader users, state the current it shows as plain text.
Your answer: 48 A
